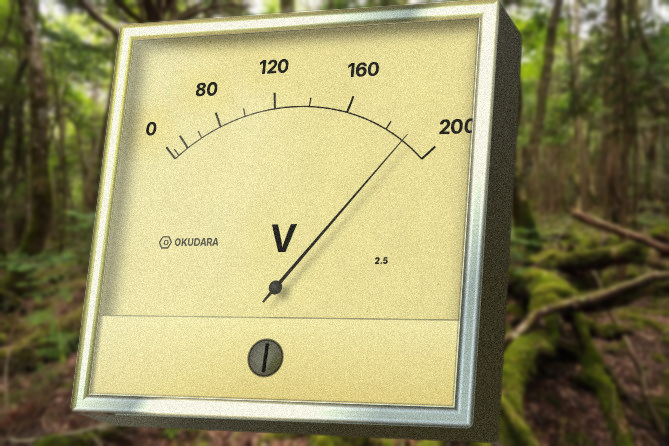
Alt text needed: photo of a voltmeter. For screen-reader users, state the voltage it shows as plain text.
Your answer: 190 V
